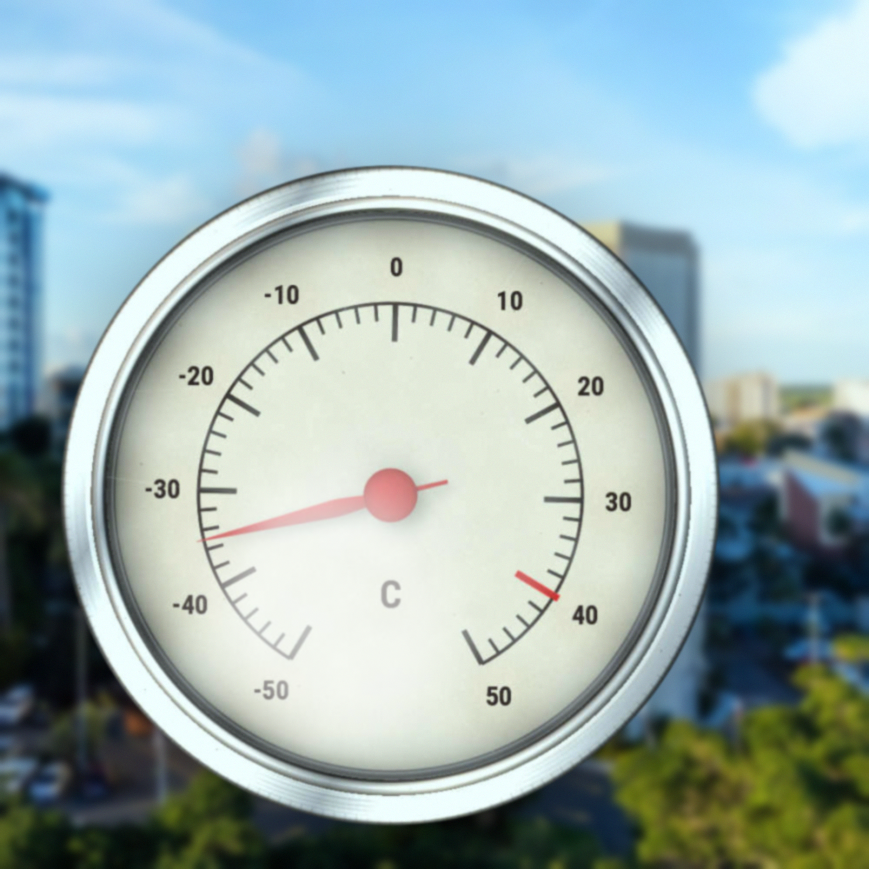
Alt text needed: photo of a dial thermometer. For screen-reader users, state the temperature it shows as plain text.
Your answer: -35 °C
